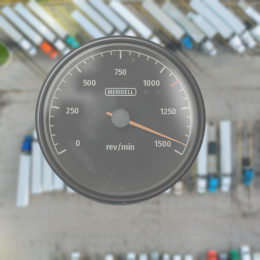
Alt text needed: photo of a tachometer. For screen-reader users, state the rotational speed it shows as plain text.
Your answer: 1450 rpm
